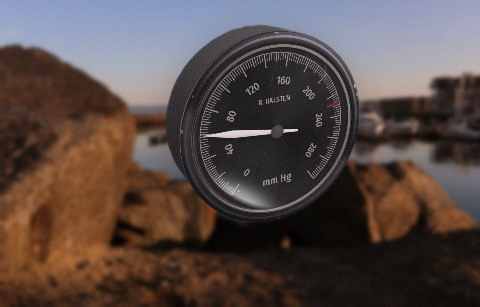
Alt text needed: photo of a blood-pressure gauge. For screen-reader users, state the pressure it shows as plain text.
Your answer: 60 mmHg
